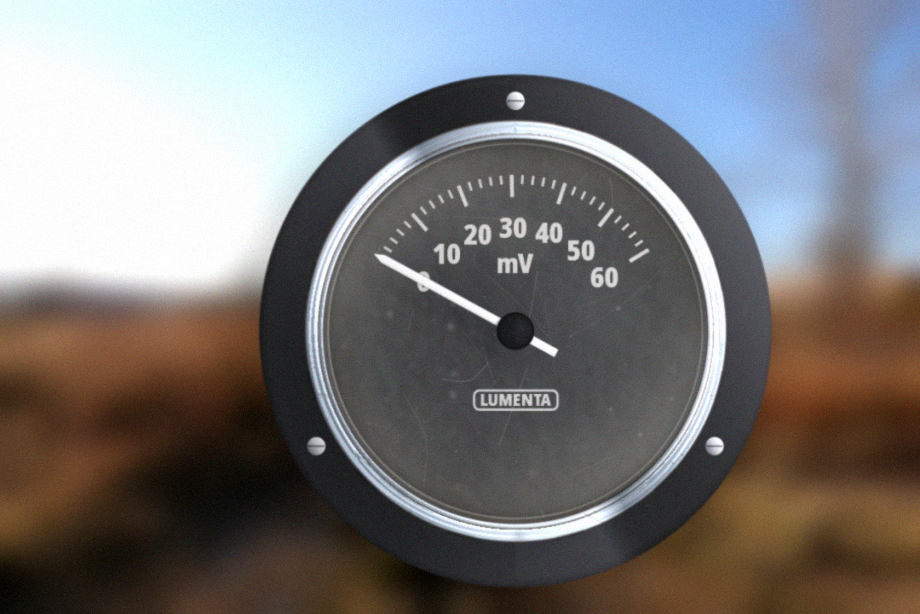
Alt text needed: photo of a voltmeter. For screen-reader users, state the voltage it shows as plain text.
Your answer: 0 mV
